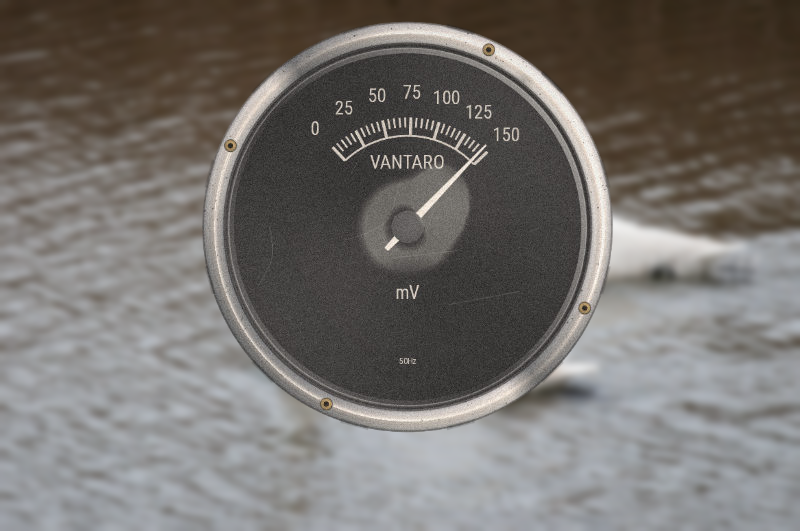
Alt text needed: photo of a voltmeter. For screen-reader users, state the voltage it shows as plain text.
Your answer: 145 mV
